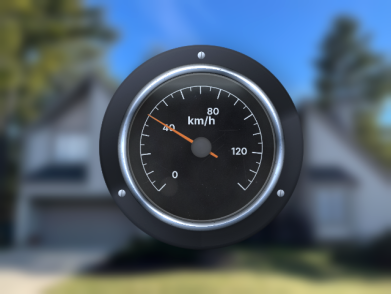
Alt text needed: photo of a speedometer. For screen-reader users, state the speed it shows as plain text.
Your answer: 40 km/h
